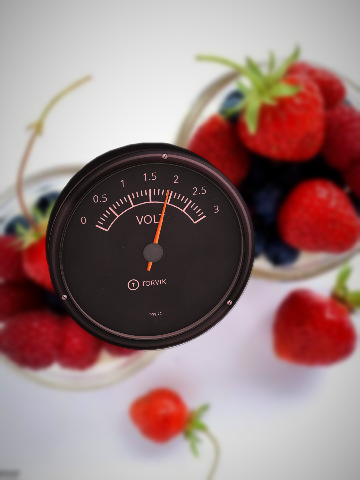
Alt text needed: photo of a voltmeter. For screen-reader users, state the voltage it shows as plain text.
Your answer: 1.9 V
